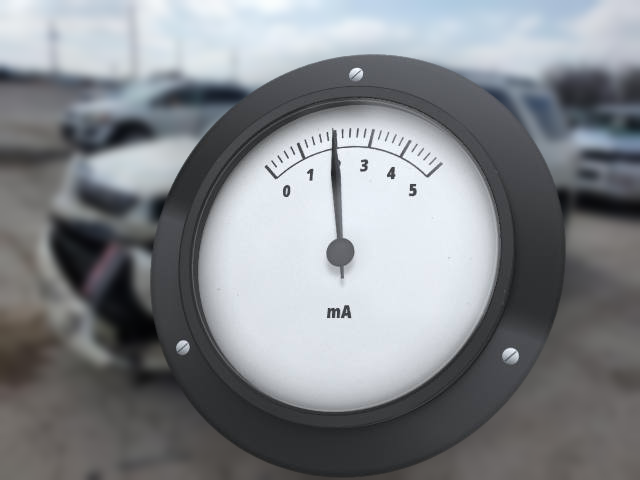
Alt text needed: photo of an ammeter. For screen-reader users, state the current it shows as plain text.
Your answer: 2 mA
